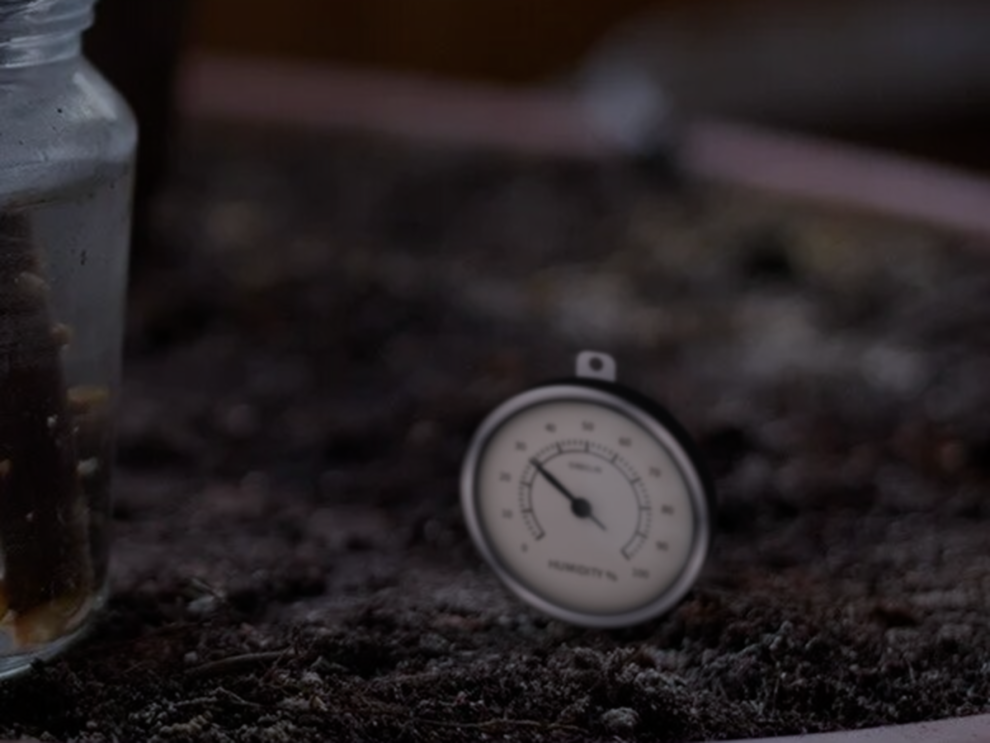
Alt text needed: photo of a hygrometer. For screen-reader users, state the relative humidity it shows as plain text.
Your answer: 30 %
